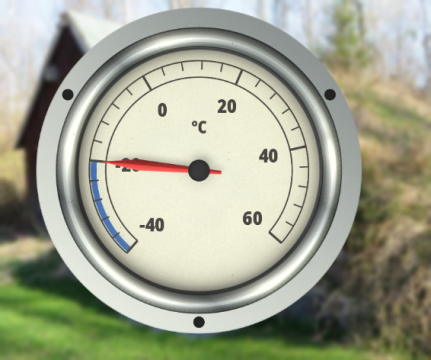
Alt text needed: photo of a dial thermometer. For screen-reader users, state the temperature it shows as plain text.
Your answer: -20 °C
